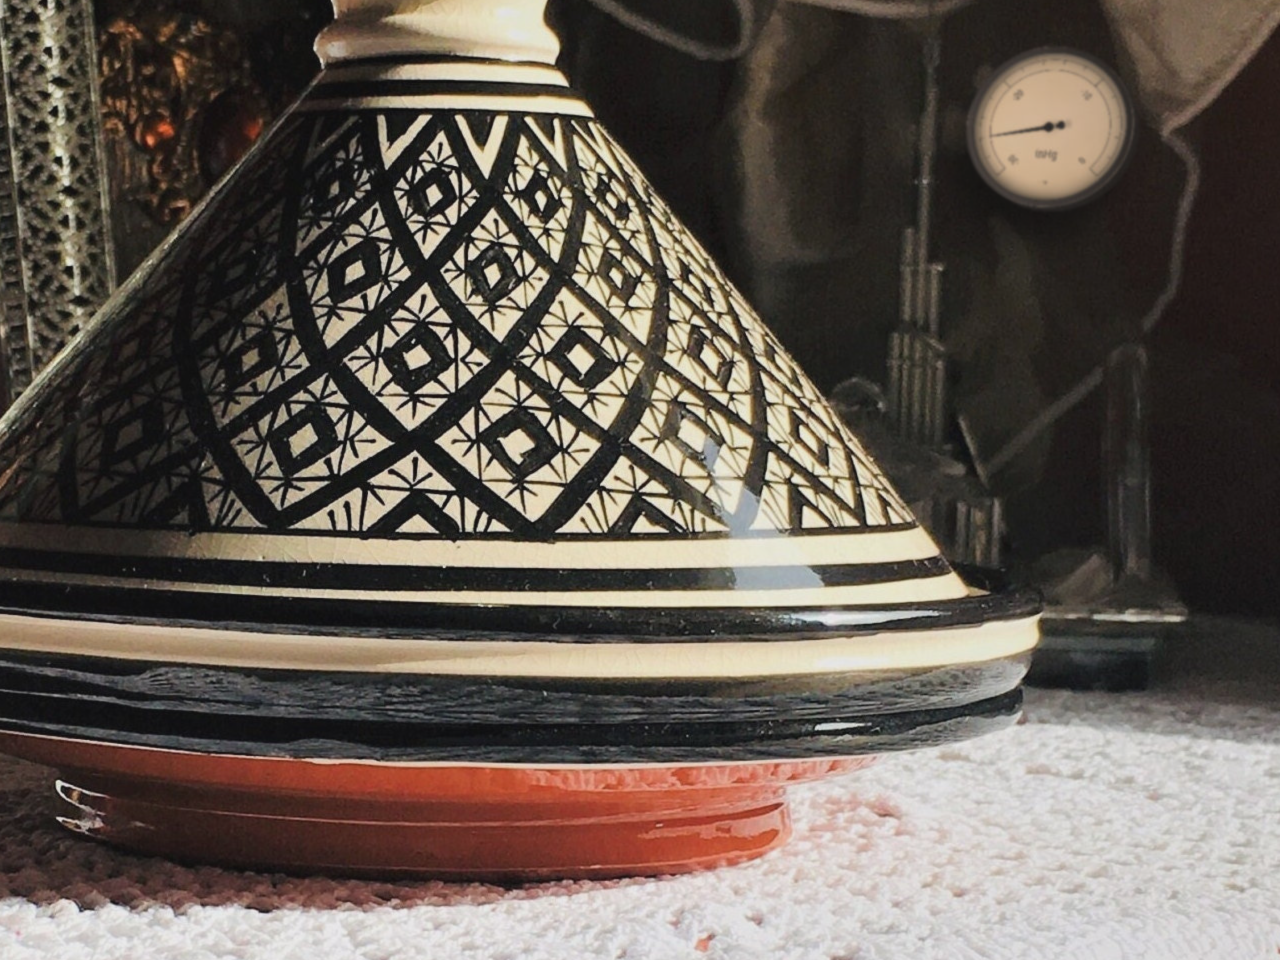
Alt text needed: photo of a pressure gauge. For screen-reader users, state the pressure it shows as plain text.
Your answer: -26 inHg
